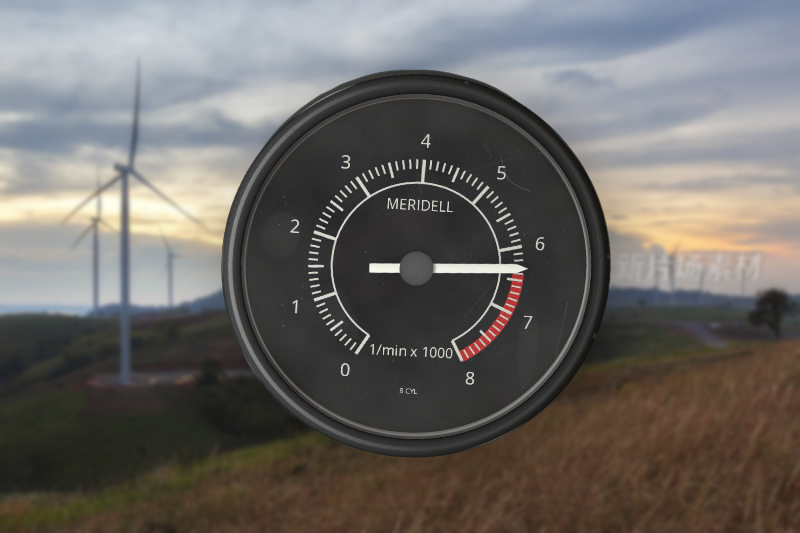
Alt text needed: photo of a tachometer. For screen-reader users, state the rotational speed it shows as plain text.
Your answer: 6300 rpm
